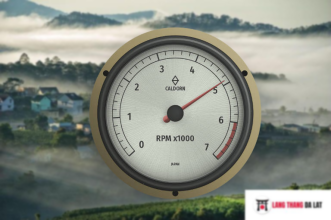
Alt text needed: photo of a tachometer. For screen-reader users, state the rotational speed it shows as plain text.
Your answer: 4900 rpm
